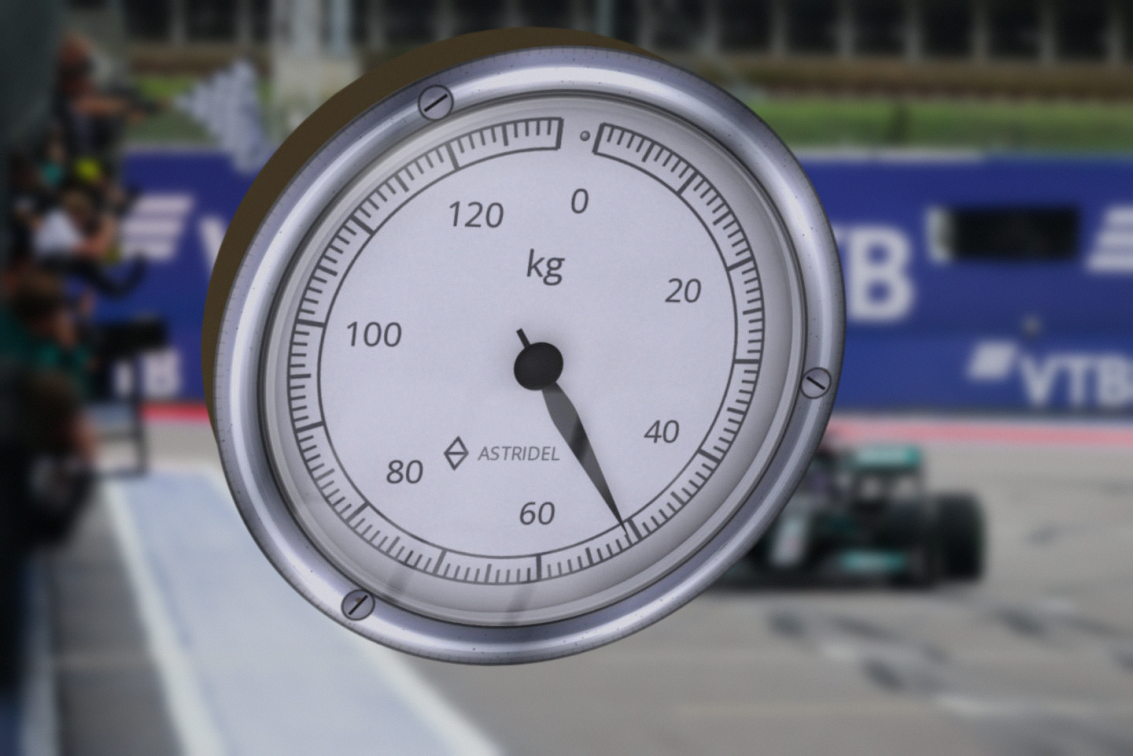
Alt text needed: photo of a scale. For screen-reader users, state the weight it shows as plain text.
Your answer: 51 kg
